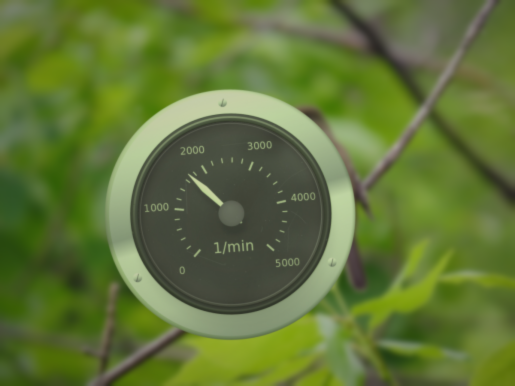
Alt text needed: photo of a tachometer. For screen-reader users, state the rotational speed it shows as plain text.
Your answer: 1700 rpm
